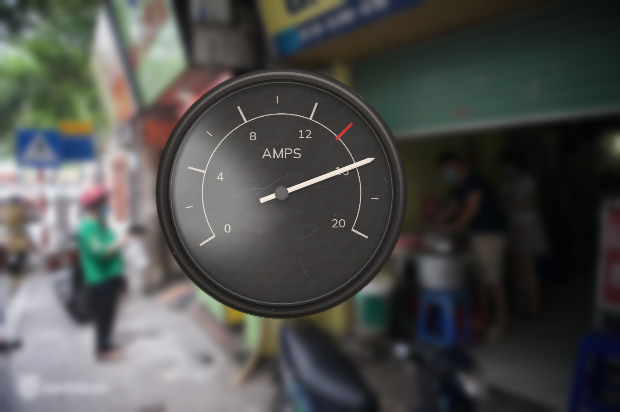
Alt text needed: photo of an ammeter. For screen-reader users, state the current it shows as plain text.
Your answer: 16 A
